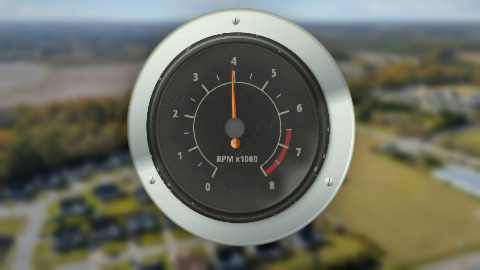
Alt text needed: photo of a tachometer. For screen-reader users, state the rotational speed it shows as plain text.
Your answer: 4000 rpm
